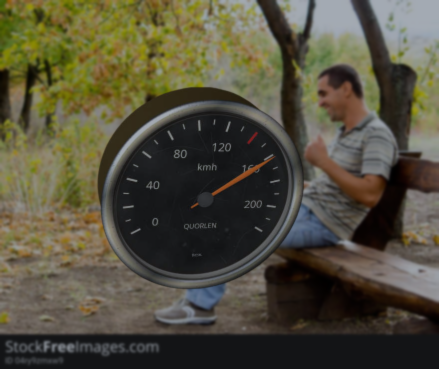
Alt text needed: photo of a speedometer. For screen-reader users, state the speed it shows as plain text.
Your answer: 160 km/h
